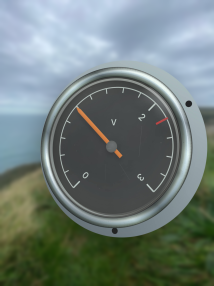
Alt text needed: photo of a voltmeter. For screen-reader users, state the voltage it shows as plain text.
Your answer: 1 V
